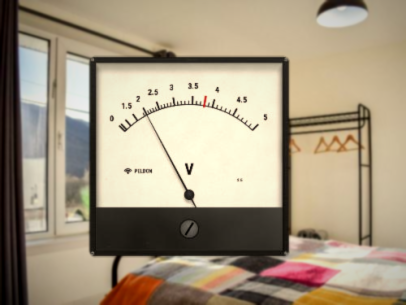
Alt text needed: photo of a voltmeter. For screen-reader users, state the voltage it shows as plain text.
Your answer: 2 V
